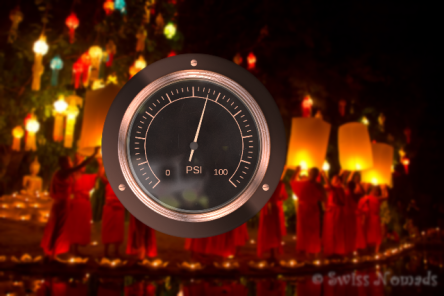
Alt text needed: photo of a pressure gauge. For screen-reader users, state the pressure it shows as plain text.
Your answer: 56 psi
